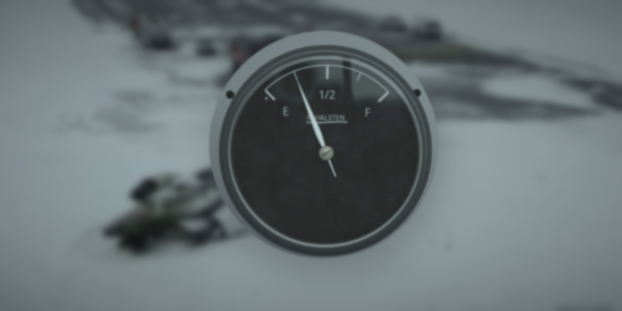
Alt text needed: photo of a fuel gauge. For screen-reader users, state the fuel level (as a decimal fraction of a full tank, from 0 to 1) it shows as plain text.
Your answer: 0.25
